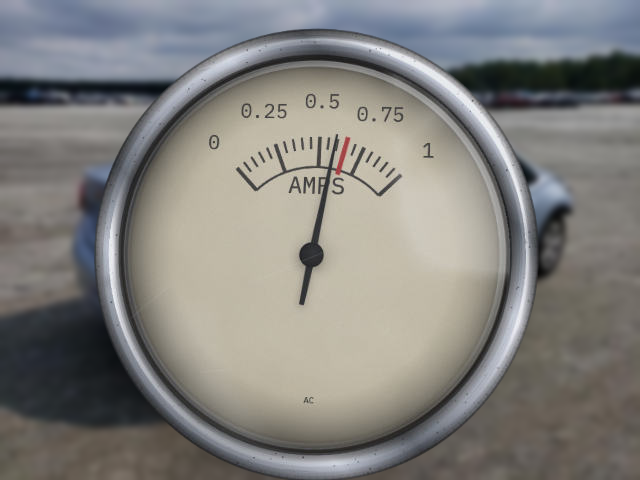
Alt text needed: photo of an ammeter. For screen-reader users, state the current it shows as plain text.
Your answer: 0.6 A
